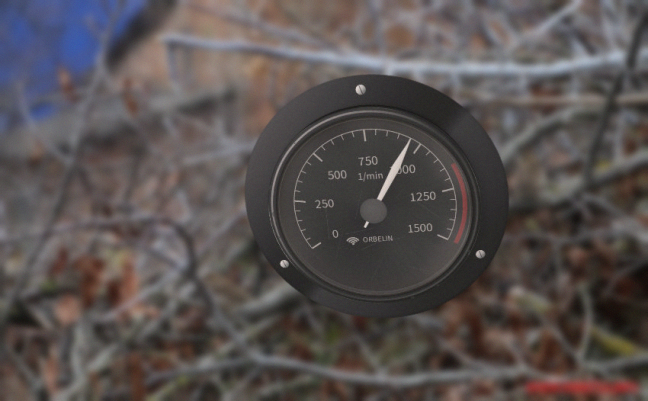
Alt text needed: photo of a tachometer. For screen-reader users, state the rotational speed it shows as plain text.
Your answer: 950 rpm
